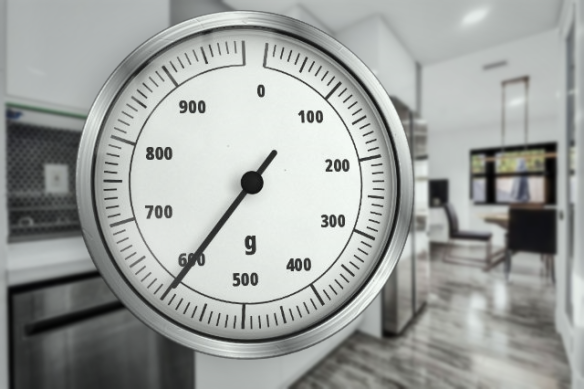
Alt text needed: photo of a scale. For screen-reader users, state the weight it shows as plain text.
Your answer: 600 g
